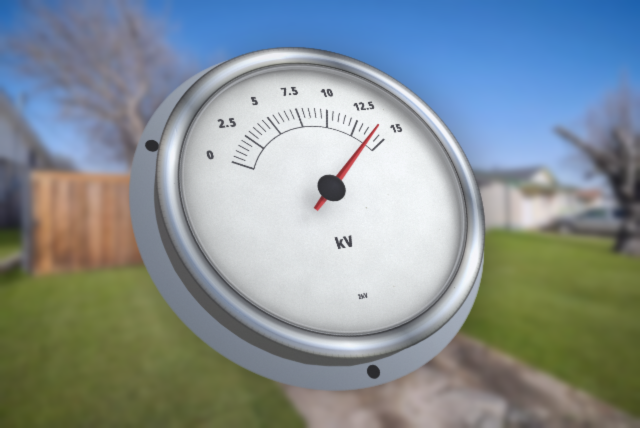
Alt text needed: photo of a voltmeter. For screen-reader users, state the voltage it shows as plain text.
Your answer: 14 kV
